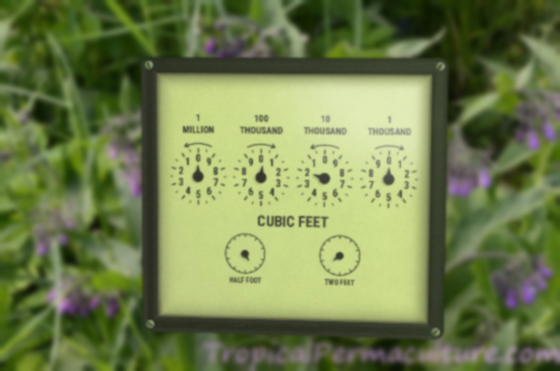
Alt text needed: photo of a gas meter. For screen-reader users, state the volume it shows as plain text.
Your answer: 2000 ft³
